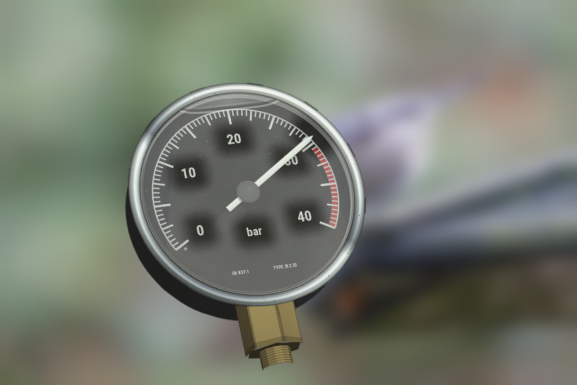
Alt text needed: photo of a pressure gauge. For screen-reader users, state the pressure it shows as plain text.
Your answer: 29.5 bar
